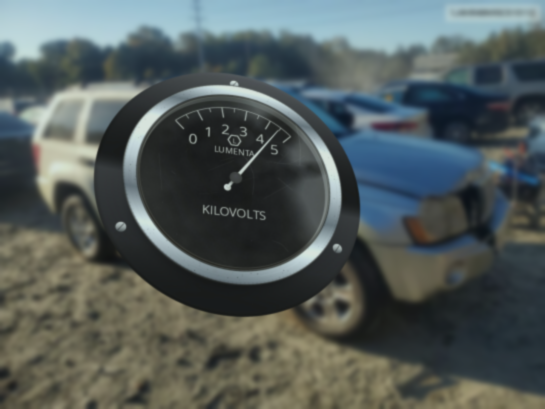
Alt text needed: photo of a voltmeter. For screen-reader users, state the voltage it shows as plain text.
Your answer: 4.5 kV
